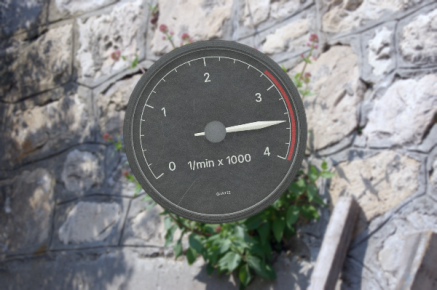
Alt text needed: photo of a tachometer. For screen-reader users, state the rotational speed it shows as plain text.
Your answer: 3500 rpm
